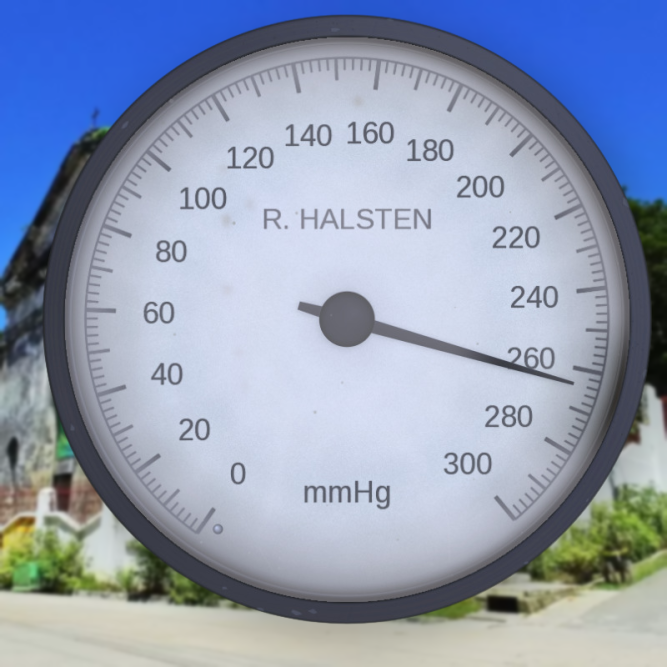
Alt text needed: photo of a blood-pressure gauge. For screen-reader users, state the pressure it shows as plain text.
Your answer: 264 mmHg
